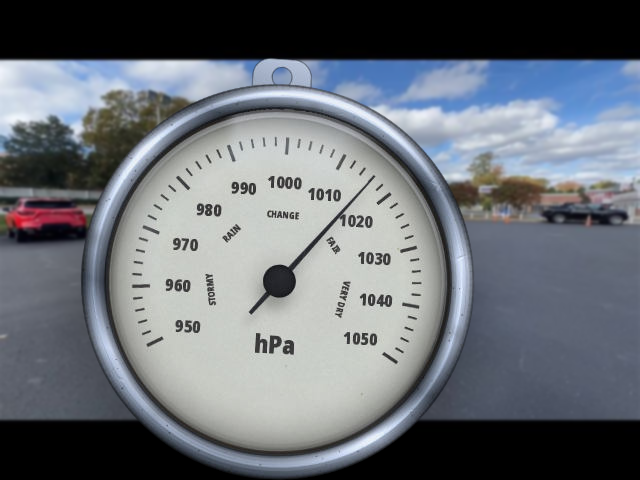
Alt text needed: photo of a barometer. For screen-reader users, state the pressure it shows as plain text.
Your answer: 1016 hPa
